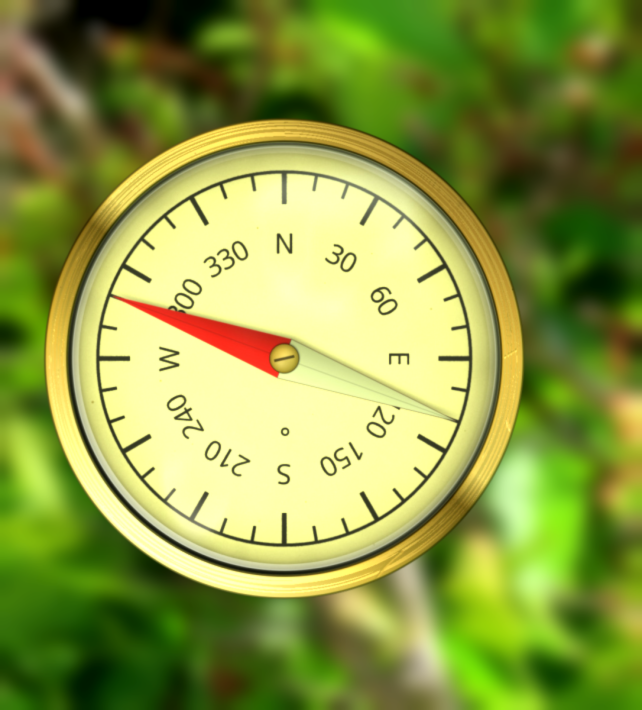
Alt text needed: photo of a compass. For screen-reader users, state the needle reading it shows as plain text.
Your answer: 290 °
